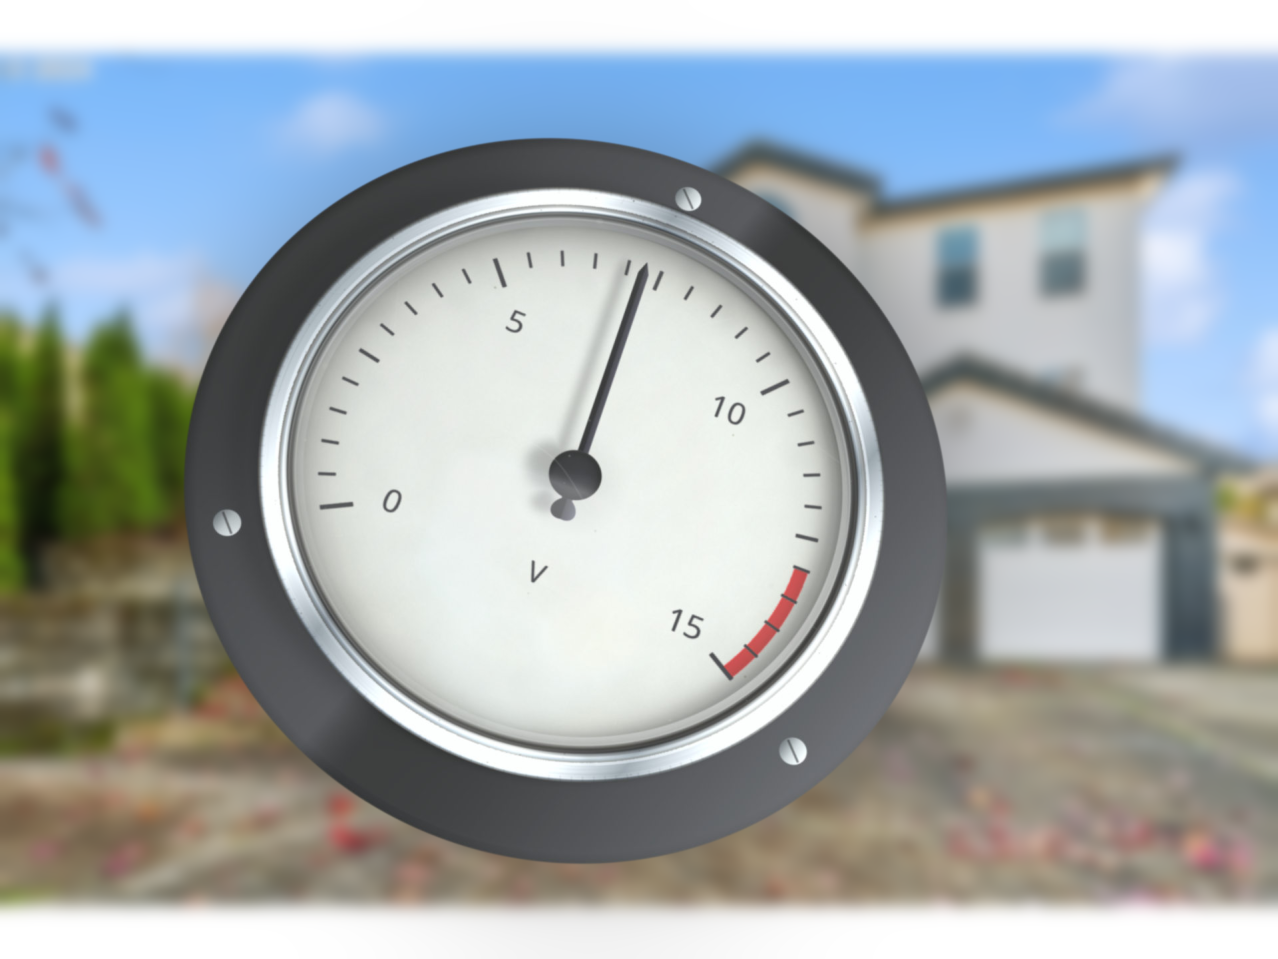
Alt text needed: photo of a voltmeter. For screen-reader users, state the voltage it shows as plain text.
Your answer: 7.25 V
